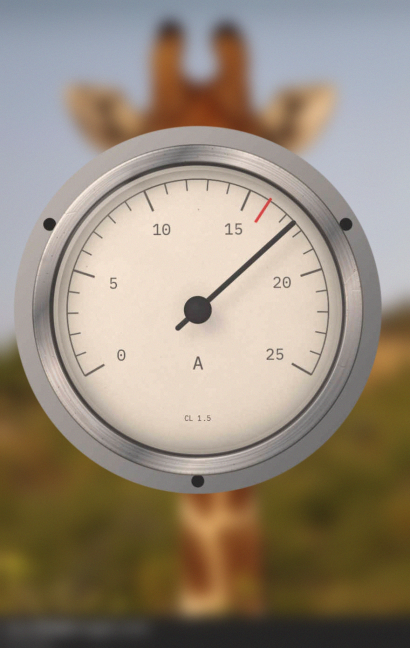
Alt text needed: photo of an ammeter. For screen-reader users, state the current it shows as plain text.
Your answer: 17.5 A
